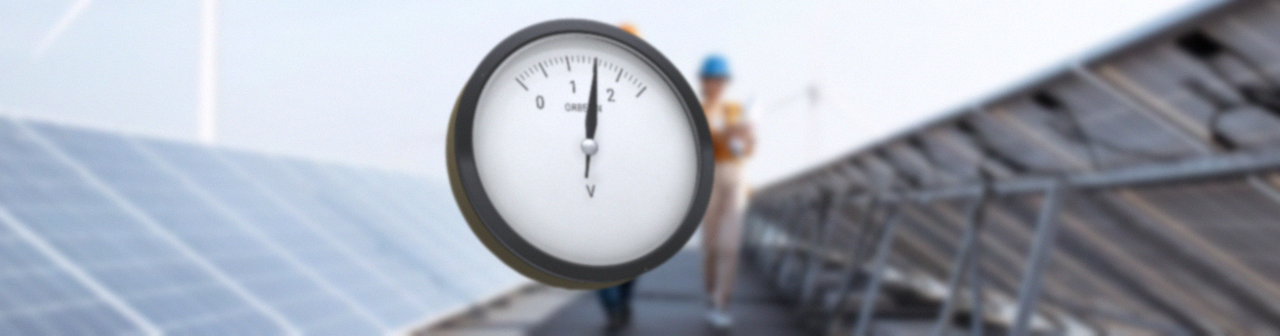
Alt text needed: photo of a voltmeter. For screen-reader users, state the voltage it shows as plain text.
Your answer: 1.5 V
